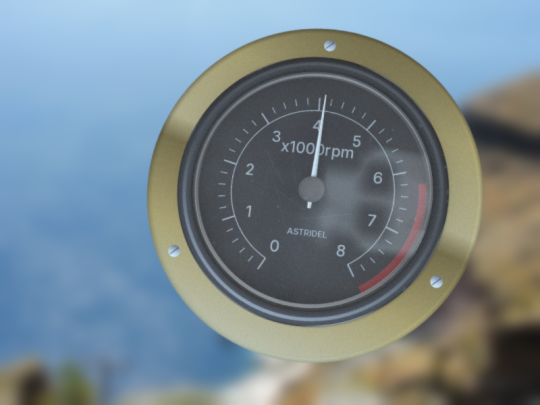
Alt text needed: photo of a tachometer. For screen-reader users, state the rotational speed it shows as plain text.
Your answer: 4100 rpm
